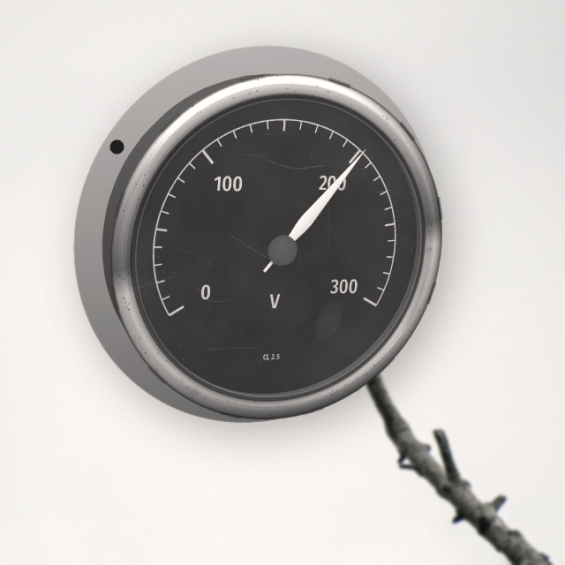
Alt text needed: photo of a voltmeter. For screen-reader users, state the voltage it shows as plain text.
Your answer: 200 V
